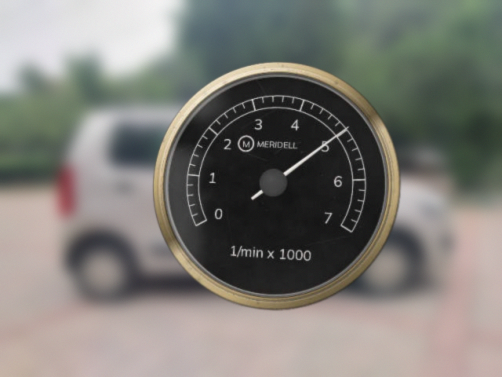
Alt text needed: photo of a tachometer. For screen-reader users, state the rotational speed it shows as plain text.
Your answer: 5000 rpm
